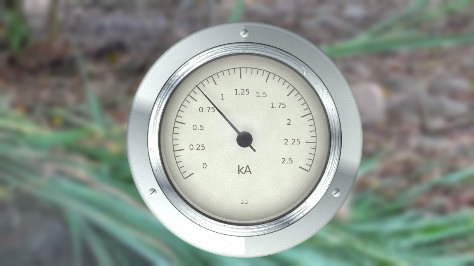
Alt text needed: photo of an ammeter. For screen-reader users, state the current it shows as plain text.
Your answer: 0.85 kA
